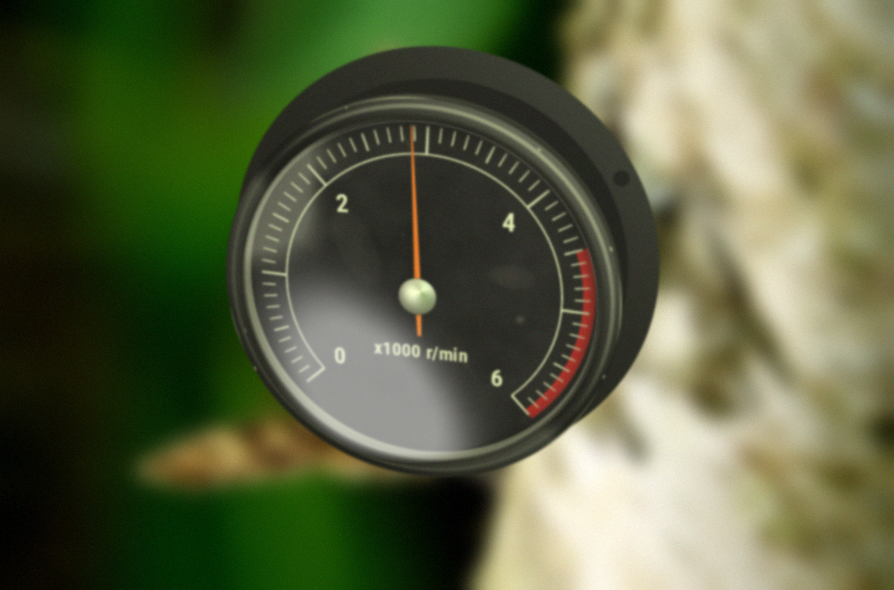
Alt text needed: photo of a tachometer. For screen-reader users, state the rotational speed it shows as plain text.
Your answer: 2900 rpm
